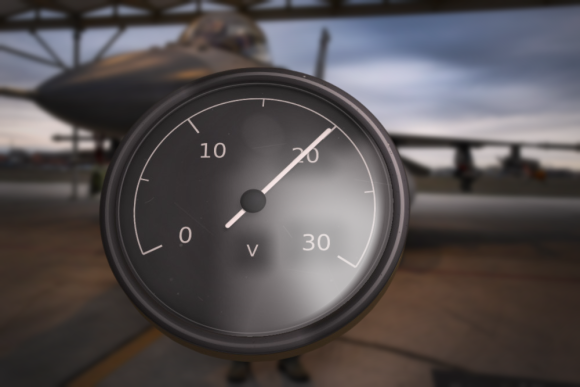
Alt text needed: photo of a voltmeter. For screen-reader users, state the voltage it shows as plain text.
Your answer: 20 V
